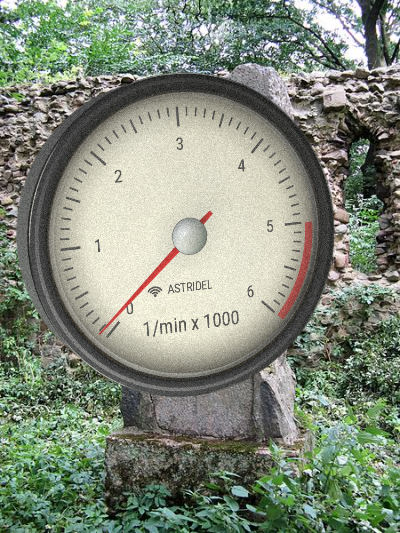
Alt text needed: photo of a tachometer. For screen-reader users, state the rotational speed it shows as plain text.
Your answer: 100 rpm
